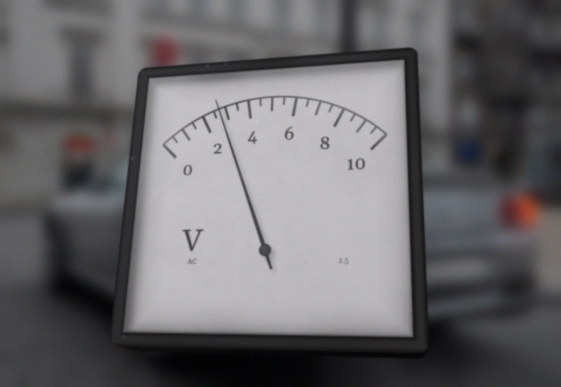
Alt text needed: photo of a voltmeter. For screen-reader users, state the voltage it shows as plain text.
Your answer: 2.75 V
